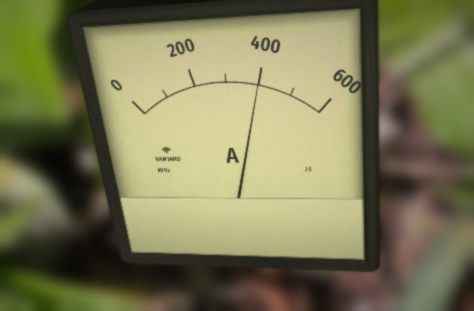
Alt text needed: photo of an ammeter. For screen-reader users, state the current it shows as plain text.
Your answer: 400 A
